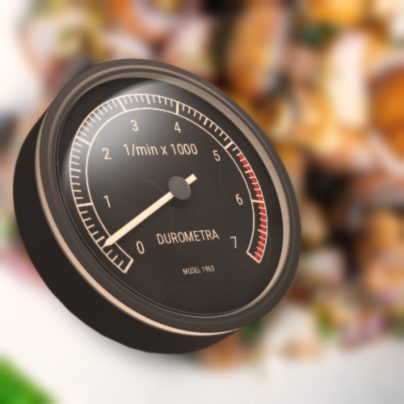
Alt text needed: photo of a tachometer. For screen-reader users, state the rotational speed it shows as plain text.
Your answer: 400 rpm
